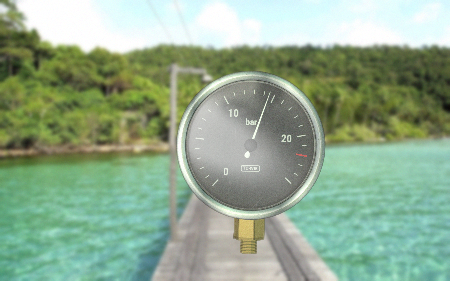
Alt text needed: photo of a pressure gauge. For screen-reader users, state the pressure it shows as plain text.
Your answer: 14.5 bar
